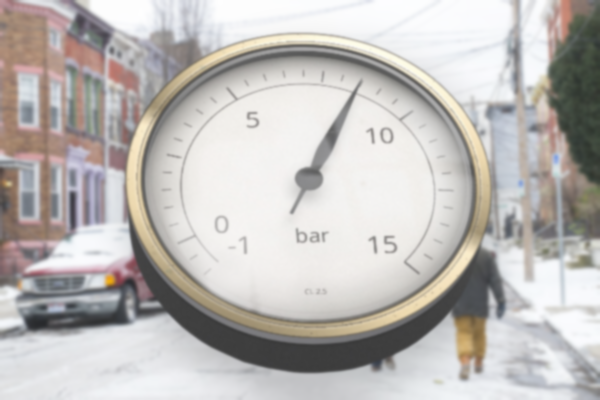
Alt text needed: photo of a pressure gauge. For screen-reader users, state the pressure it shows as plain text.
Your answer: 8.5 bar
